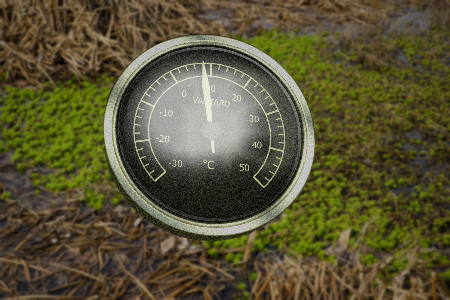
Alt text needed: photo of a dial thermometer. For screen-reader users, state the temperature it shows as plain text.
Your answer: 8 °C
